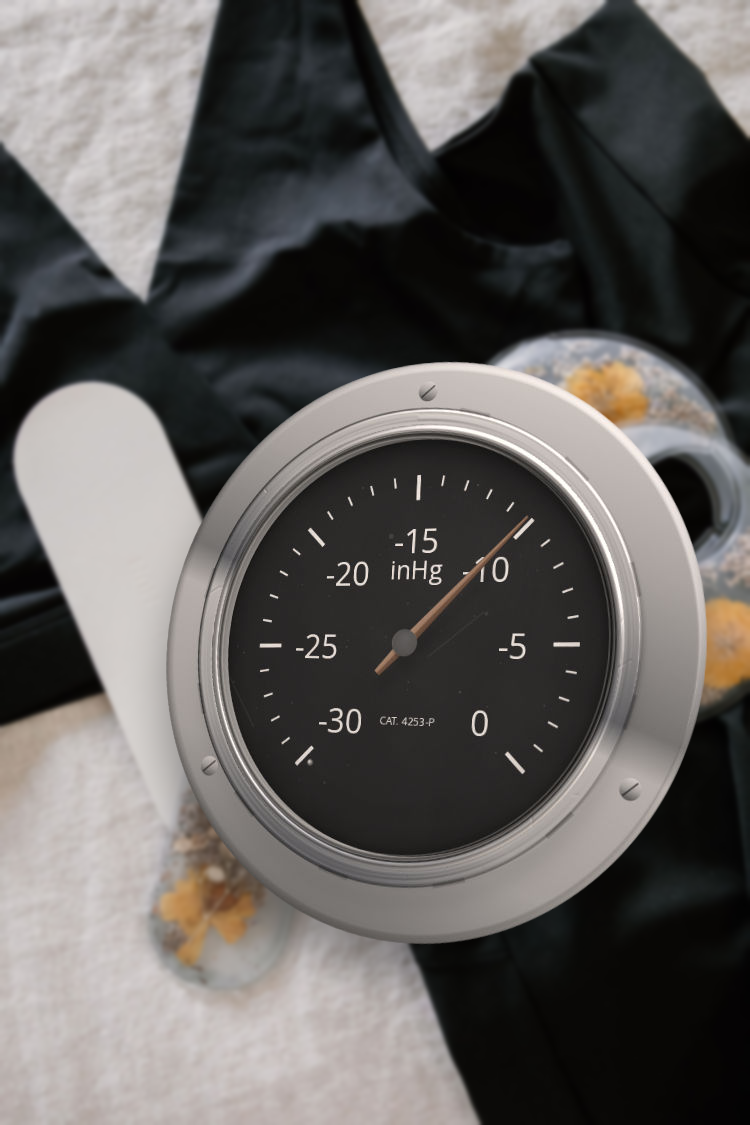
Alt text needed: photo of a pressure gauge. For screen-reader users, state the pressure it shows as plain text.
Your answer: -10 inHg
